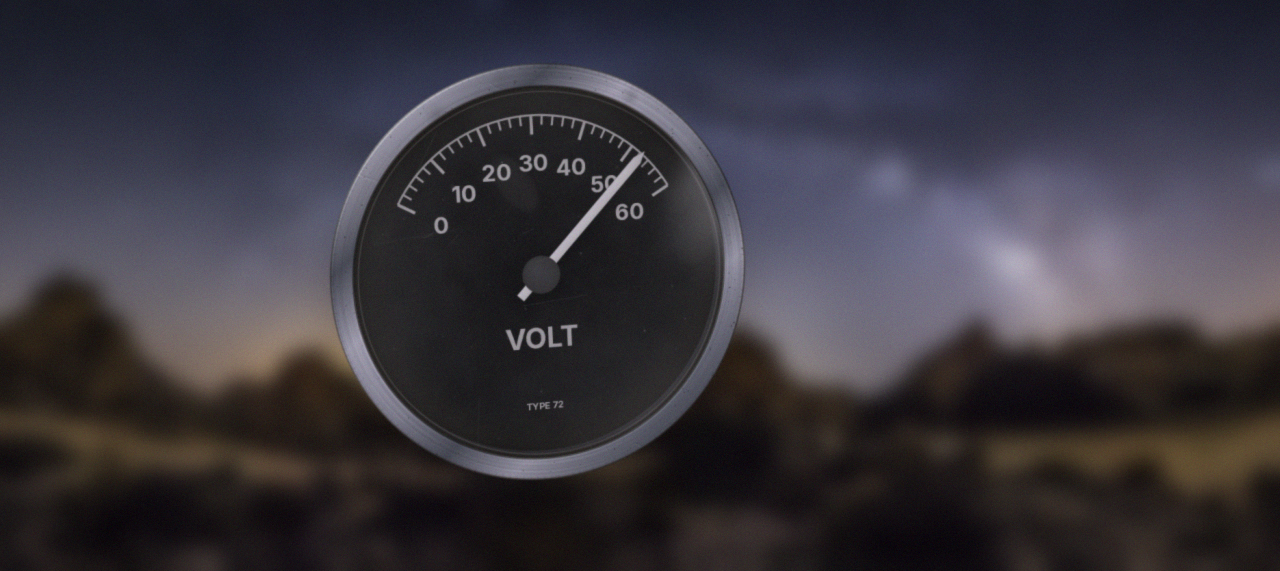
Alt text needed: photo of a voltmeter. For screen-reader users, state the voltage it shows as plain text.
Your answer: 52 V
